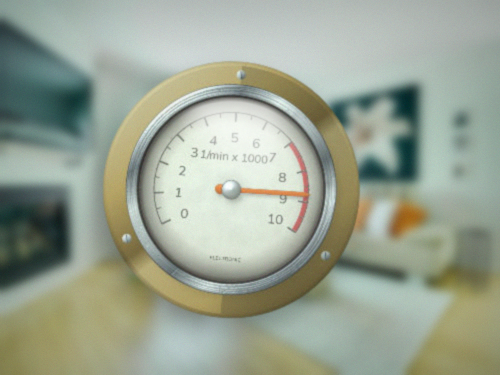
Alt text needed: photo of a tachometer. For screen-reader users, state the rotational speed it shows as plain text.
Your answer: 8750 rpm
